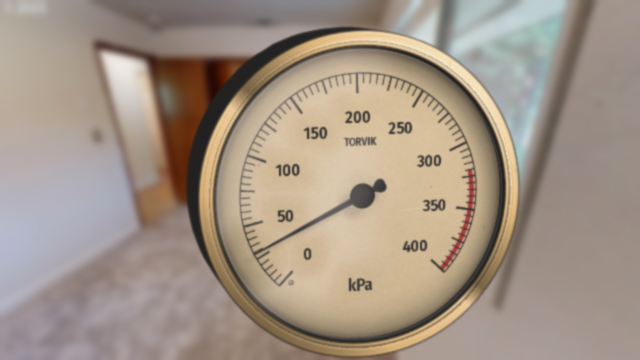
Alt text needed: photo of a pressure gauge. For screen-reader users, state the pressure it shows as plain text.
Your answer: 30 kPa
